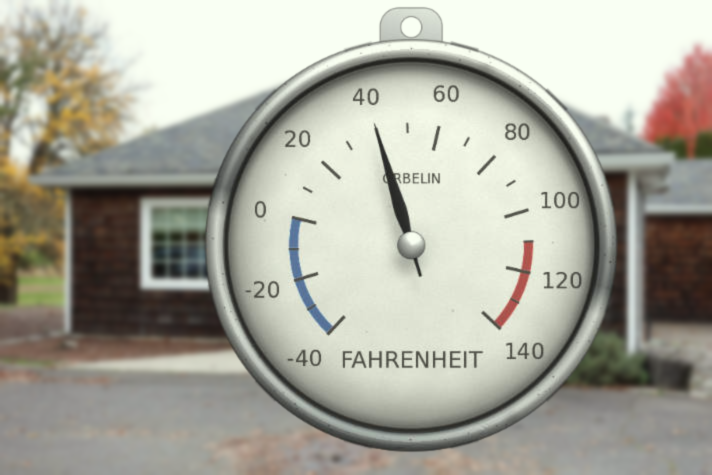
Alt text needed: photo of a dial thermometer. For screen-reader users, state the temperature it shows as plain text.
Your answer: 40 °F
